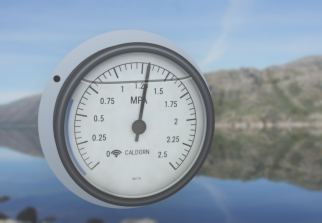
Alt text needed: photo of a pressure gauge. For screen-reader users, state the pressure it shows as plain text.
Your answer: 1.3 MPa
